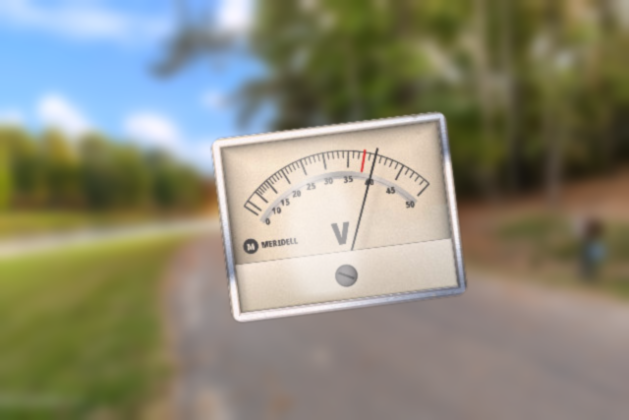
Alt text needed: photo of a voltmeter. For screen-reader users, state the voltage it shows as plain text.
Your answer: 40 V
